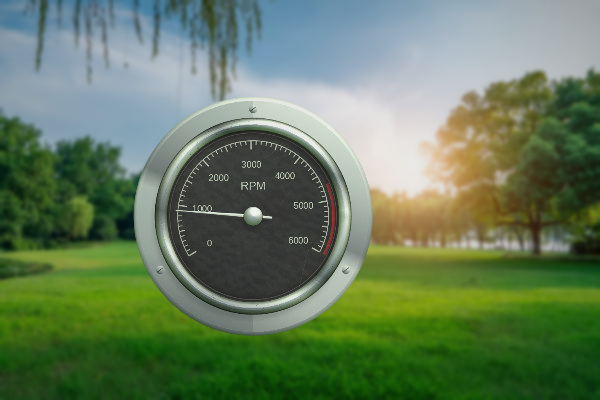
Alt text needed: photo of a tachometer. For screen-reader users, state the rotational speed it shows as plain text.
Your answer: 900 rpm
